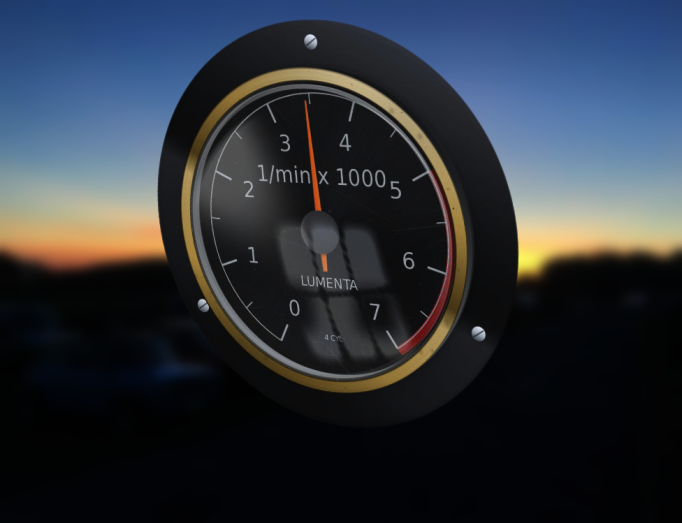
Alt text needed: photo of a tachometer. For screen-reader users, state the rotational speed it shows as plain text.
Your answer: 3500 rpm
